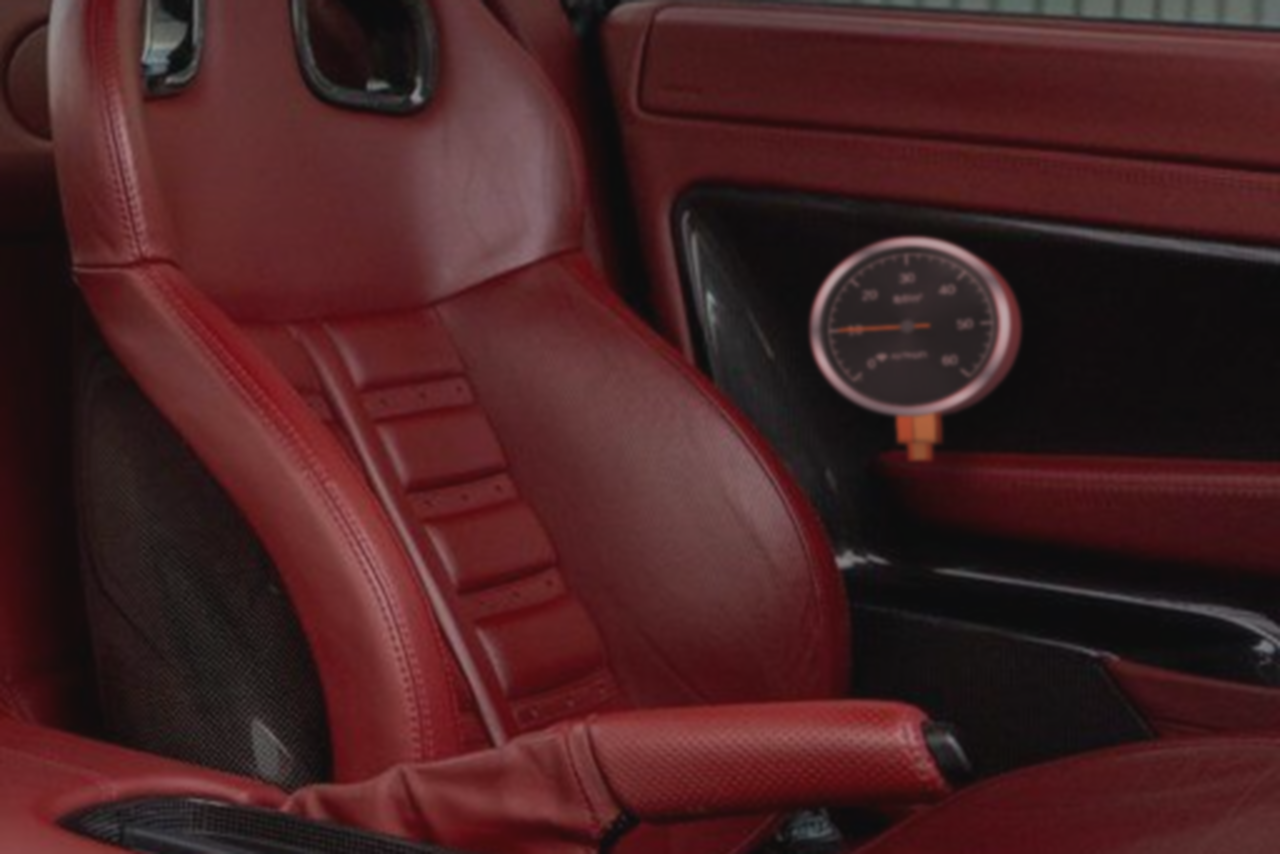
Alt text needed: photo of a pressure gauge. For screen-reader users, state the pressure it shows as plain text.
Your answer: 10 psi
